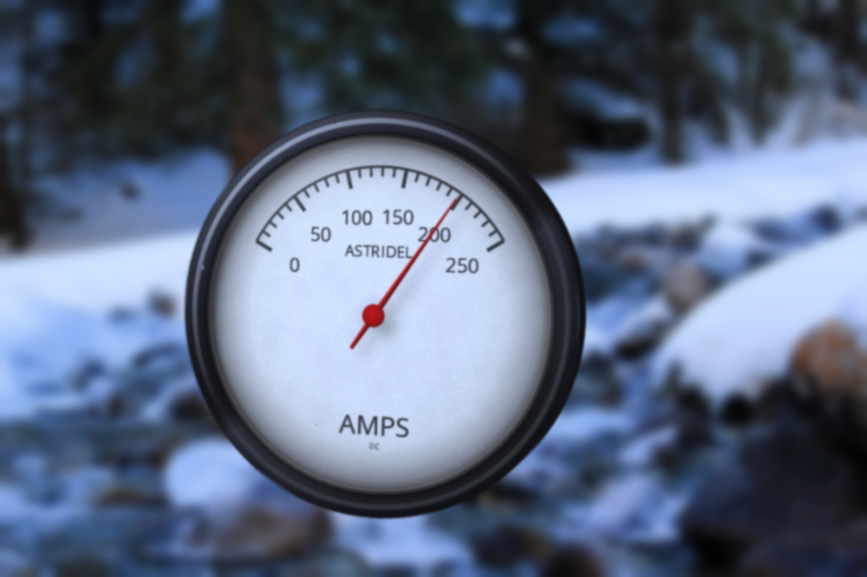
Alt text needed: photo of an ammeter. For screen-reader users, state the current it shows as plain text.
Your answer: 200 A
